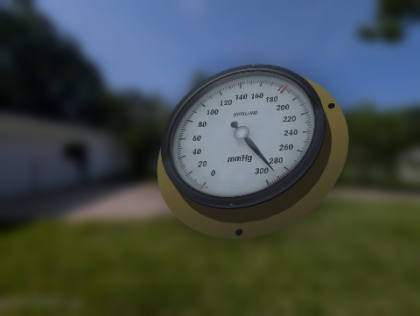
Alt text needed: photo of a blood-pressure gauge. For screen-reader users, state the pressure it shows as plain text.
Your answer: 290 mmHg
